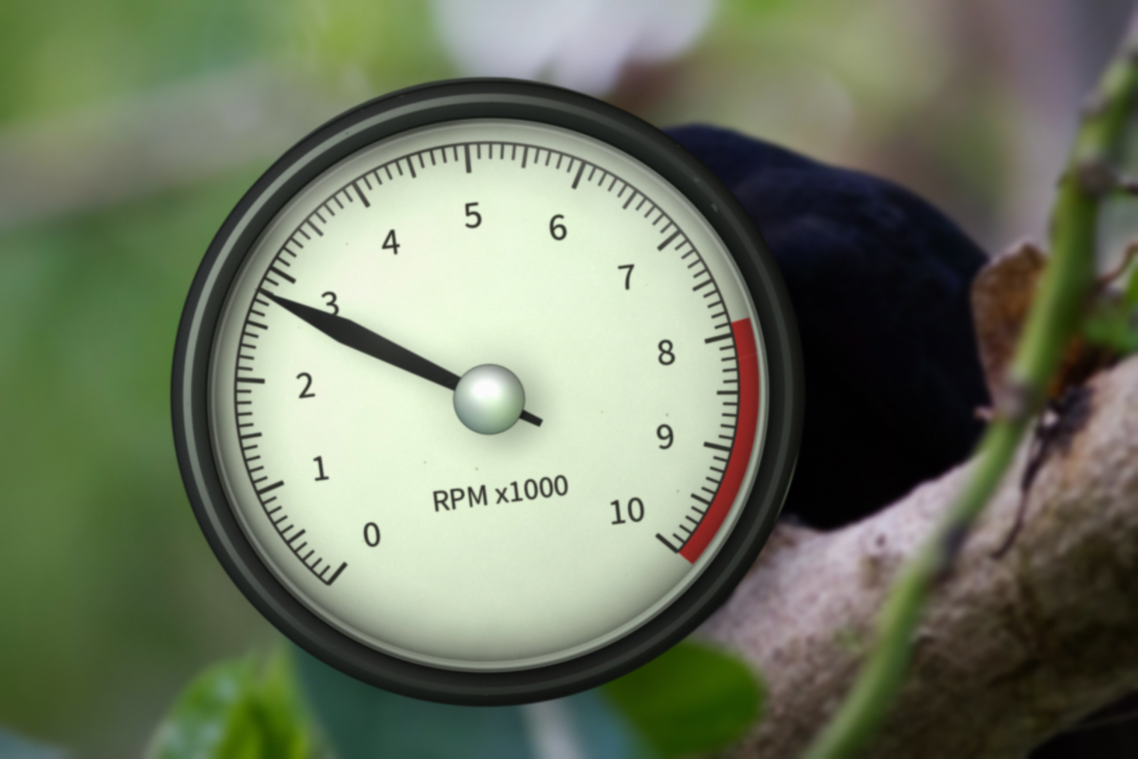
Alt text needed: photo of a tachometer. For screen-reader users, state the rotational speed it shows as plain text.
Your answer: 2800 rpm
